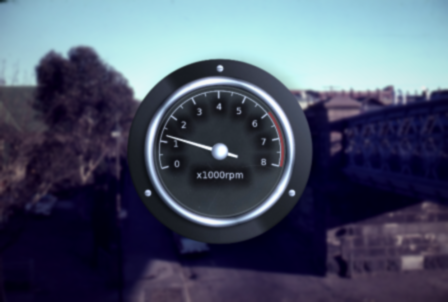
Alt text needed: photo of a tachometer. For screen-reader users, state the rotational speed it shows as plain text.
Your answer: 1250 rpm
